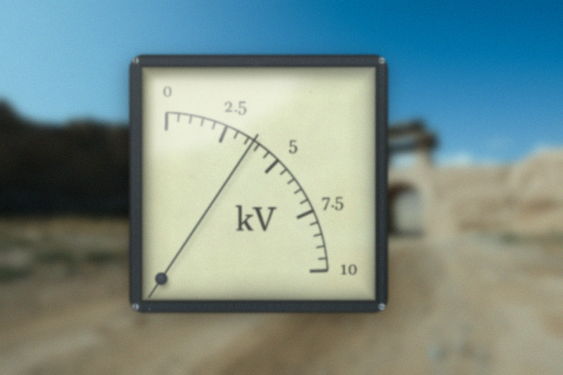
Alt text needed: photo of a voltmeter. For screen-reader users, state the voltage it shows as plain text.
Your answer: 3.75 kV
